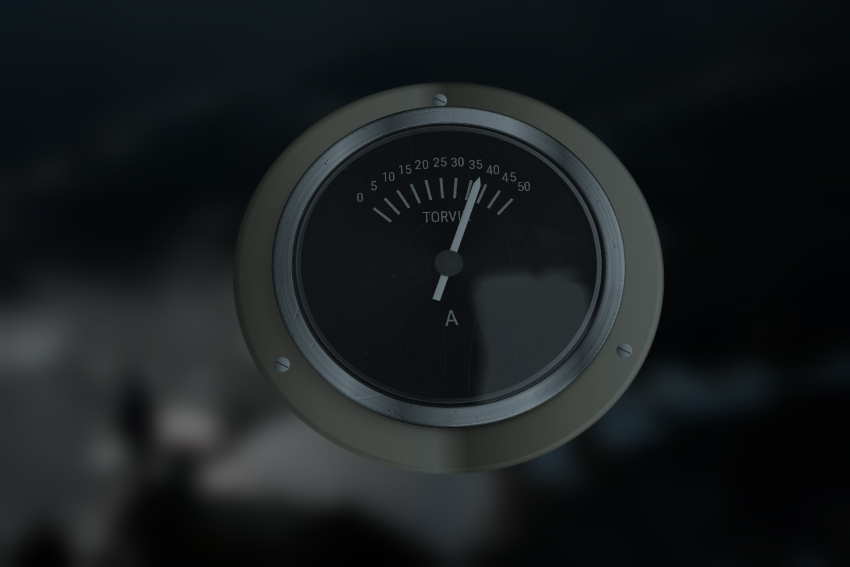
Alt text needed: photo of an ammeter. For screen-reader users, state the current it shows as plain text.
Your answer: 37.5 A
